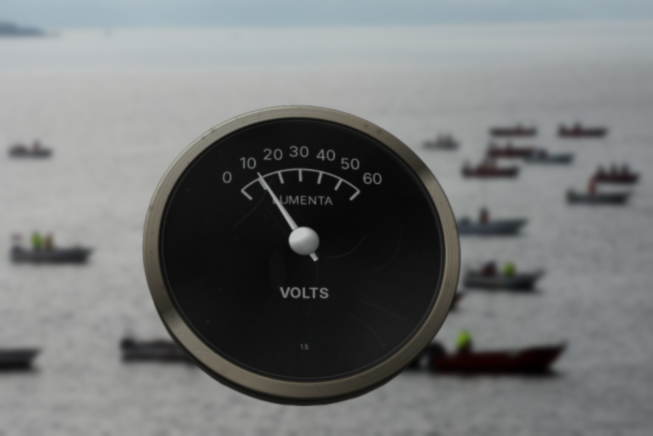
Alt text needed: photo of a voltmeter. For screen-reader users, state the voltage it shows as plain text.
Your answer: 10 V
